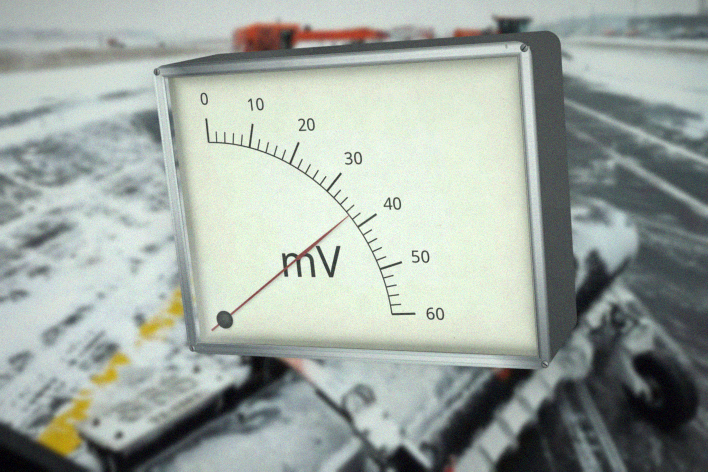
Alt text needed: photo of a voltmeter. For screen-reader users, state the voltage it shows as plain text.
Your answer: 37 mV
